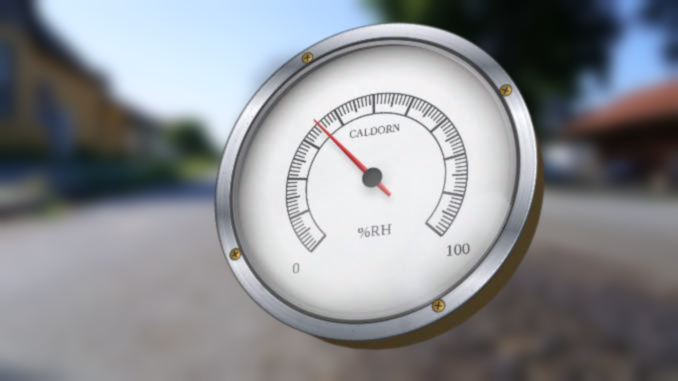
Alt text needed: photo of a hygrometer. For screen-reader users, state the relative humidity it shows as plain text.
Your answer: 35 %
